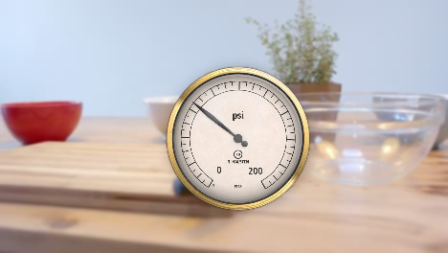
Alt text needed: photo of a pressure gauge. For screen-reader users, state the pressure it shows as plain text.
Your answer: 65 psi
